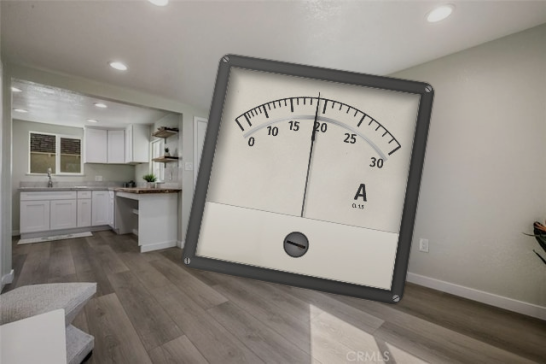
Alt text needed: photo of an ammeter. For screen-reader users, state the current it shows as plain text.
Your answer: 19 A
